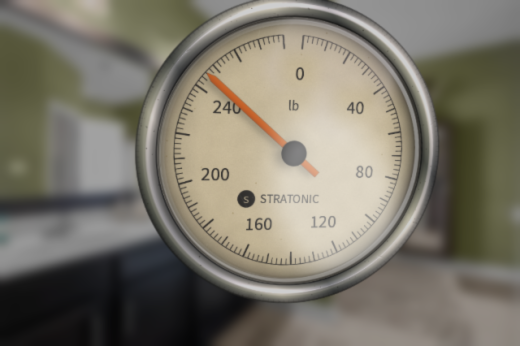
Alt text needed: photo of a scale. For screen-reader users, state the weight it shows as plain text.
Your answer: 246 lb
